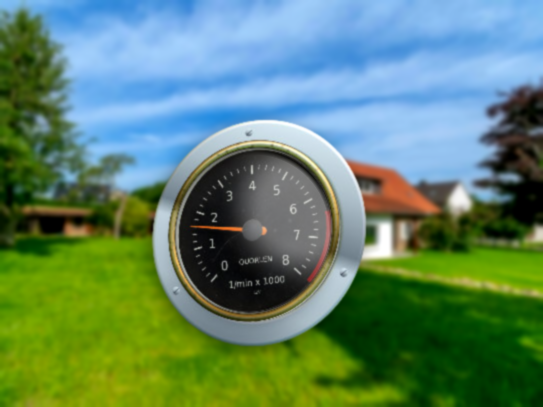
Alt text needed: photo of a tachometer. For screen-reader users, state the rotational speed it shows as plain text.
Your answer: 1600 rpm
